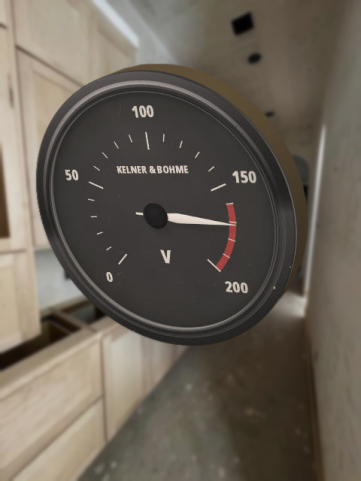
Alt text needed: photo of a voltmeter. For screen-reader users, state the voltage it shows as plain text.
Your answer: 170 V
